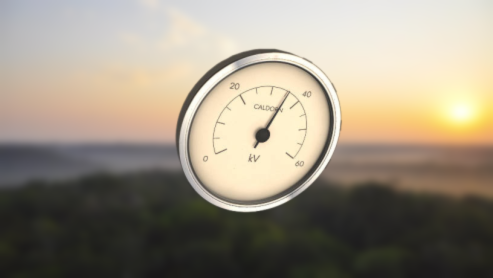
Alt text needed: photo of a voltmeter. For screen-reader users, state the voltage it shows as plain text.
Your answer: 35 kV
